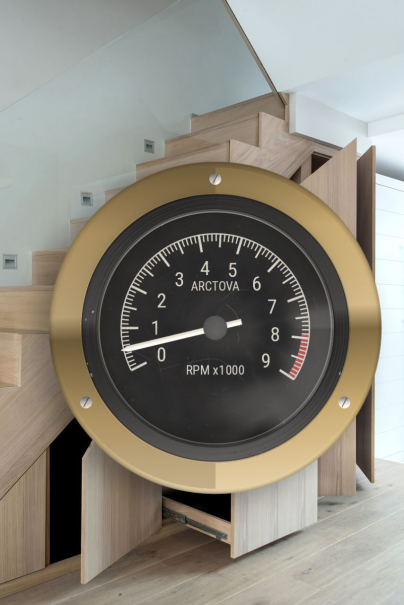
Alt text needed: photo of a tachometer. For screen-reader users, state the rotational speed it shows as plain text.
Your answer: 500 rpm
